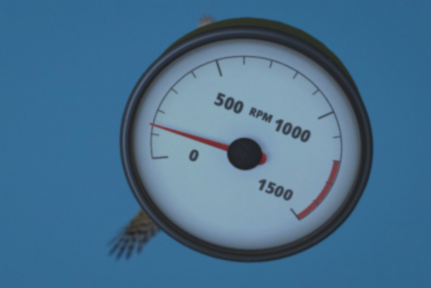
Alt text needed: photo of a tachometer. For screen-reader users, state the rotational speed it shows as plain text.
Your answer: 150 rpm
